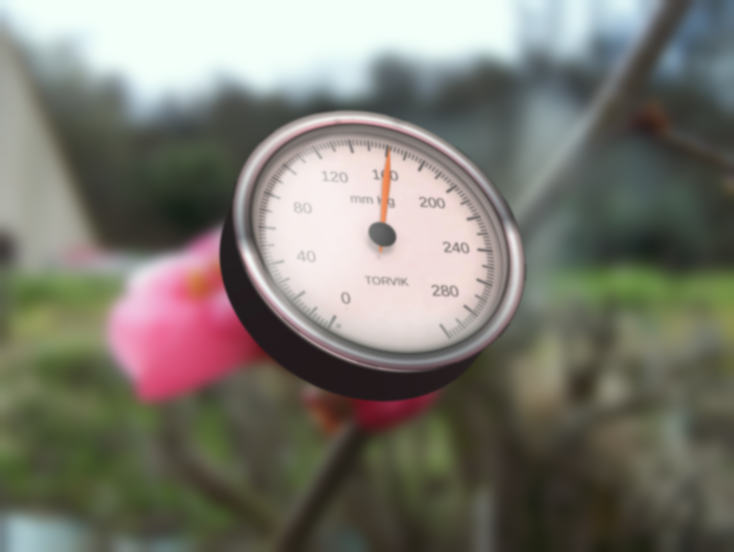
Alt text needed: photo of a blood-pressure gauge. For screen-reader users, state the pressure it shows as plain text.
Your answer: 160 mmHg
